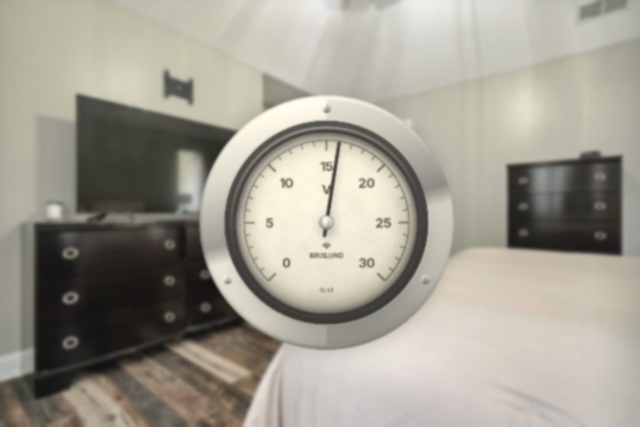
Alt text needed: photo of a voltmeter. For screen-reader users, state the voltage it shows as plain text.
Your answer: 16 V
